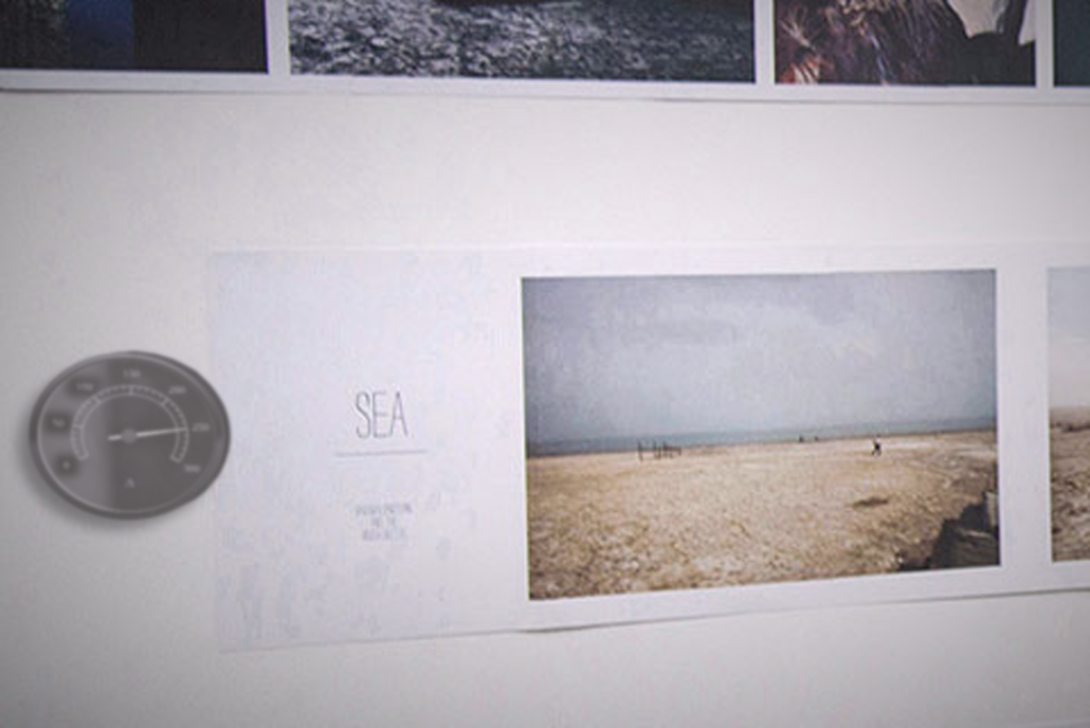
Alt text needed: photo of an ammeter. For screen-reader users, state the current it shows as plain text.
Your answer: 250 A
